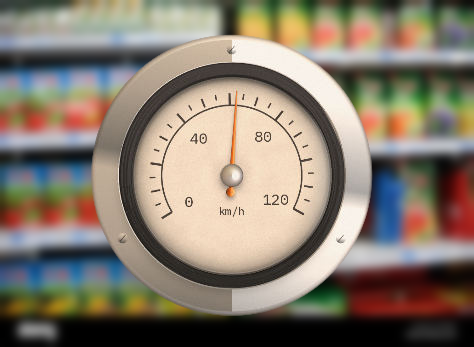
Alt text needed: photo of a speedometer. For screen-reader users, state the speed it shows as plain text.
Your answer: 62.5 km/h
